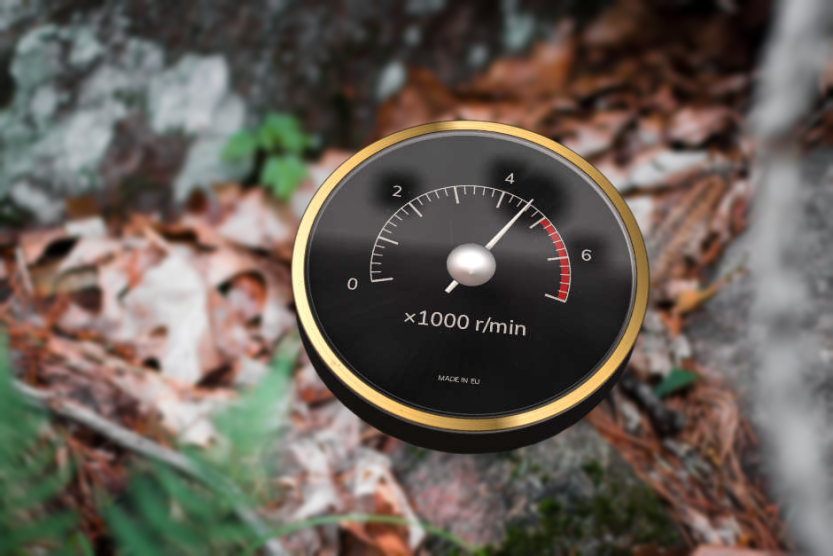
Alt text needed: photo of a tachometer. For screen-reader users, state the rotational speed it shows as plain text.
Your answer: 4600 rpm
